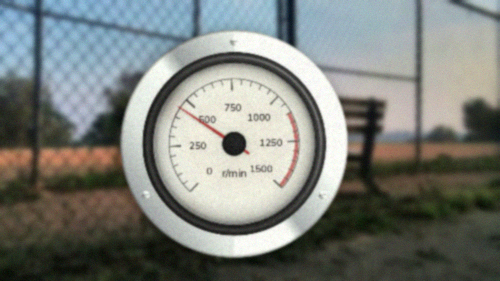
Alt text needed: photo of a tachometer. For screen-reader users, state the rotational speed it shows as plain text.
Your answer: 450 rpm
